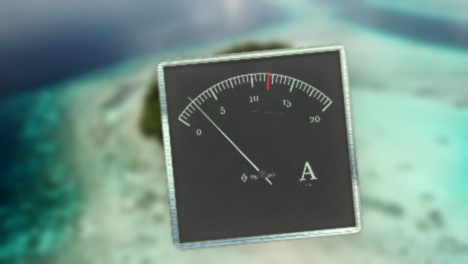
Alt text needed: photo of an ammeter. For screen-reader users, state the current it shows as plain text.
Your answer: 2.5 A
